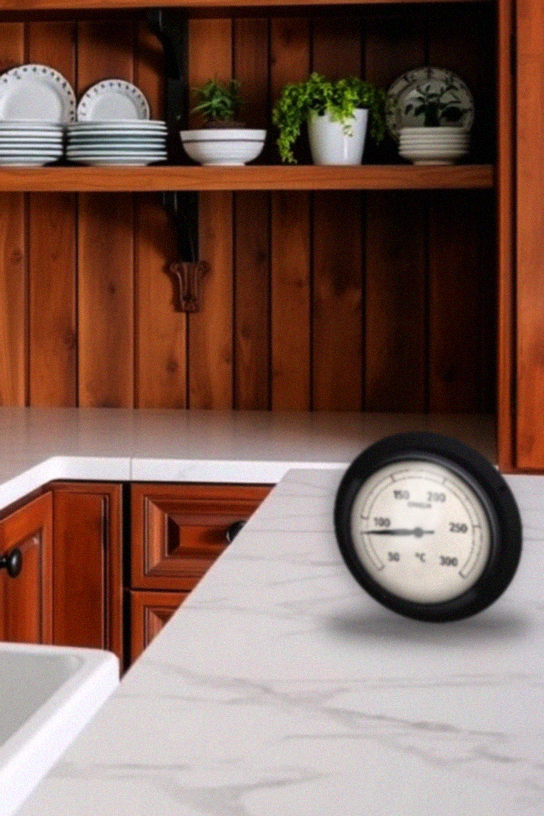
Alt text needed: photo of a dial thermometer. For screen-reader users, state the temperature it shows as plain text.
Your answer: 87.5 °C
